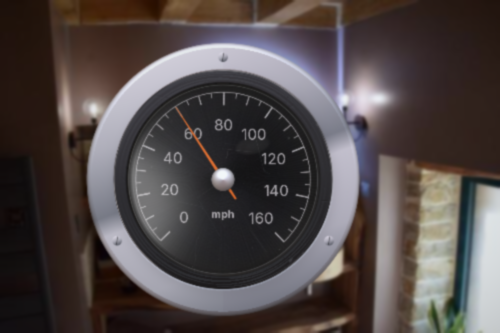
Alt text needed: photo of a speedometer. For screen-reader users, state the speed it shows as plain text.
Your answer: 60 mph
